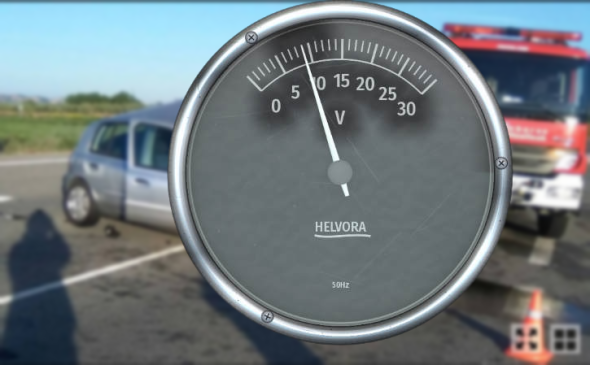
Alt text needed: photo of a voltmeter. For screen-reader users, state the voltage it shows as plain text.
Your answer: 9 V
